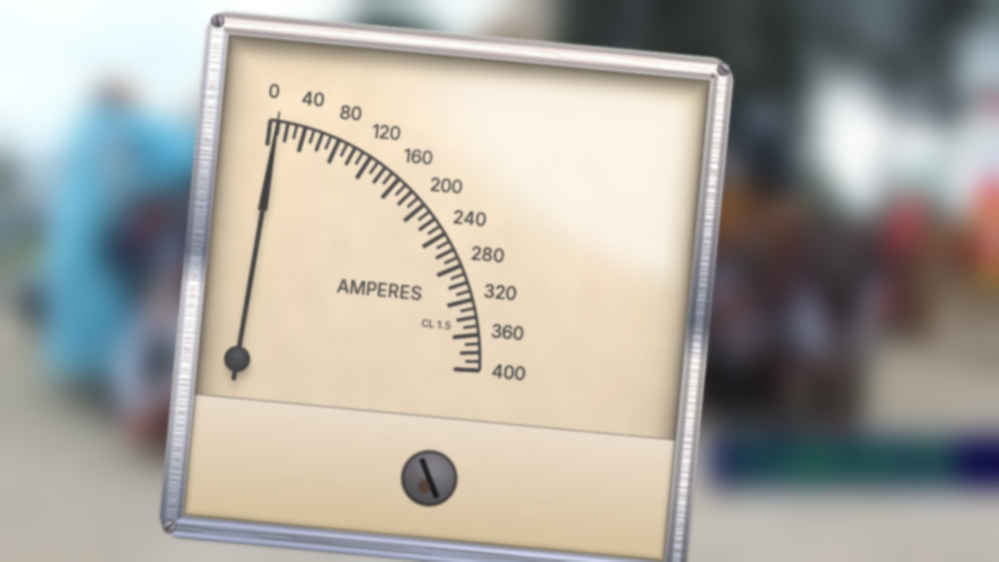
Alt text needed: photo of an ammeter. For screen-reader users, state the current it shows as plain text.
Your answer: 10 A
